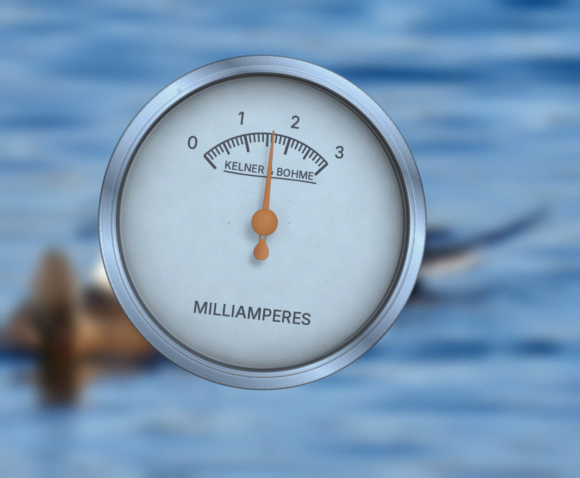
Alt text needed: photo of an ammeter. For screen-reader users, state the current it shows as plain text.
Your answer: 1.6 mA
